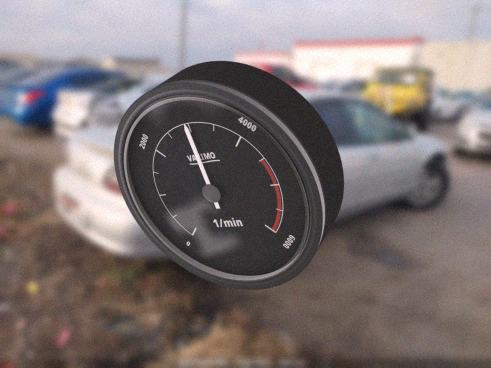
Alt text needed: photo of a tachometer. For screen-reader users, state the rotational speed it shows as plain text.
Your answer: 3000 rpm
